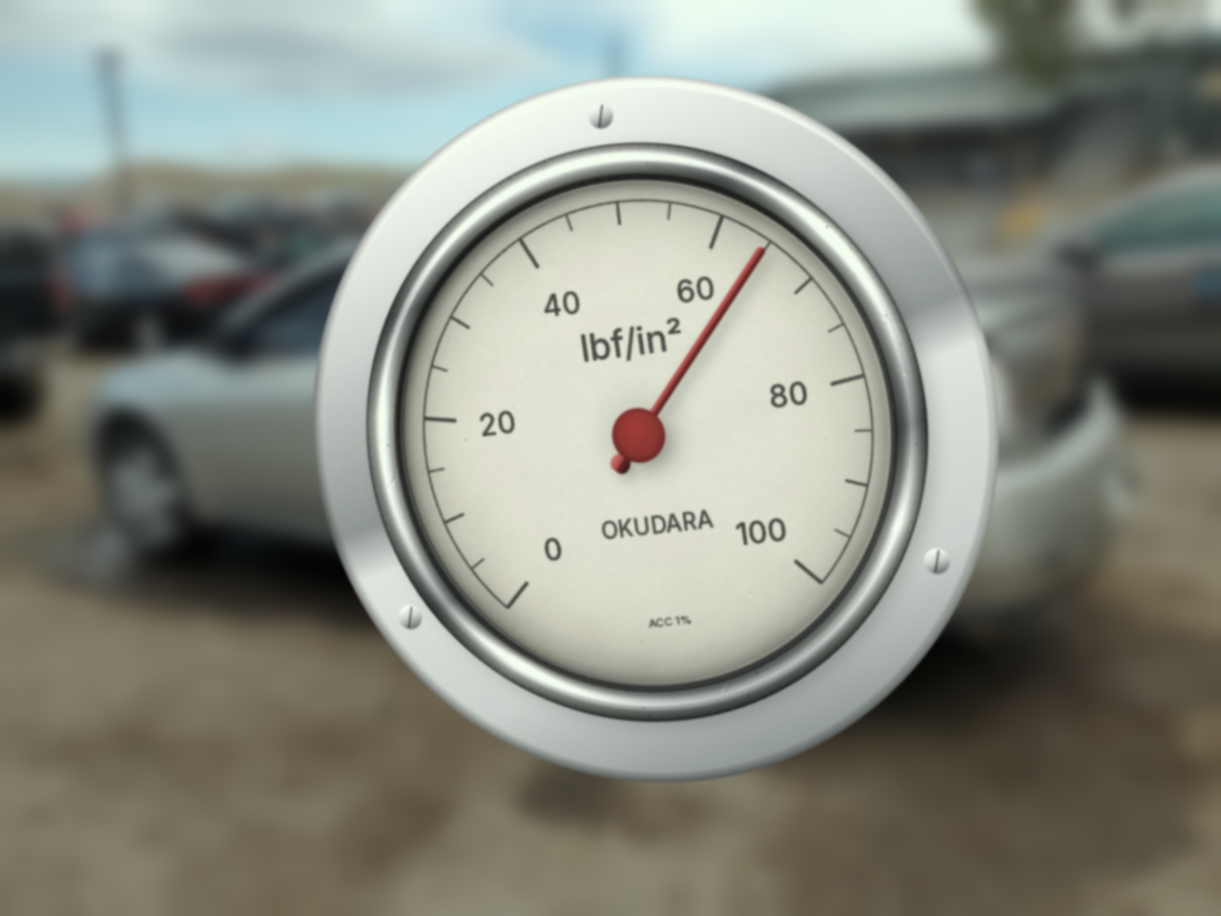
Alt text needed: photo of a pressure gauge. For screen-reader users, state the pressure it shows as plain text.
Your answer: 65 psi
